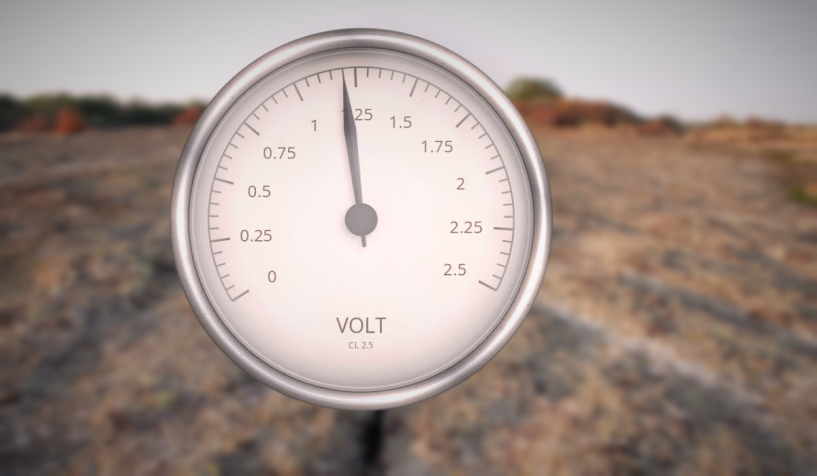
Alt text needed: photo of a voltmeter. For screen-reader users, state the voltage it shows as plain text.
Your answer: 1.2 V
